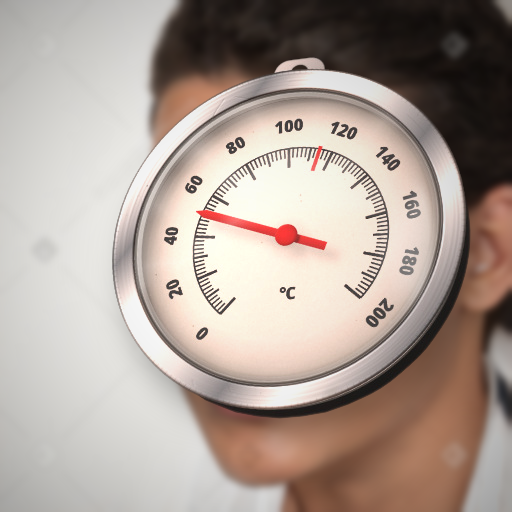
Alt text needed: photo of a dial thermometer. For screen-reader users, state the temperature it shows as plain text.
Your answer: 50 °C
